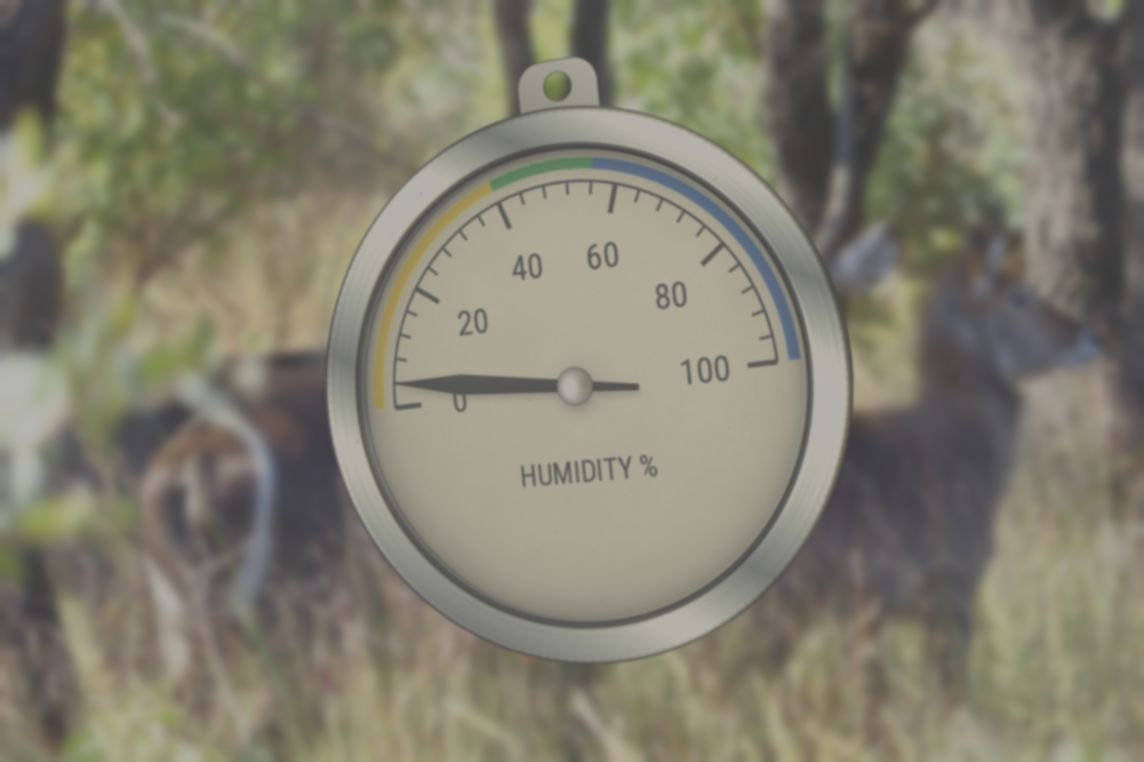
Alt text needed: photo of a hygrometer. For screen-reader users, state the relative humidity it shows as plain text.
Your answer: 4 %
